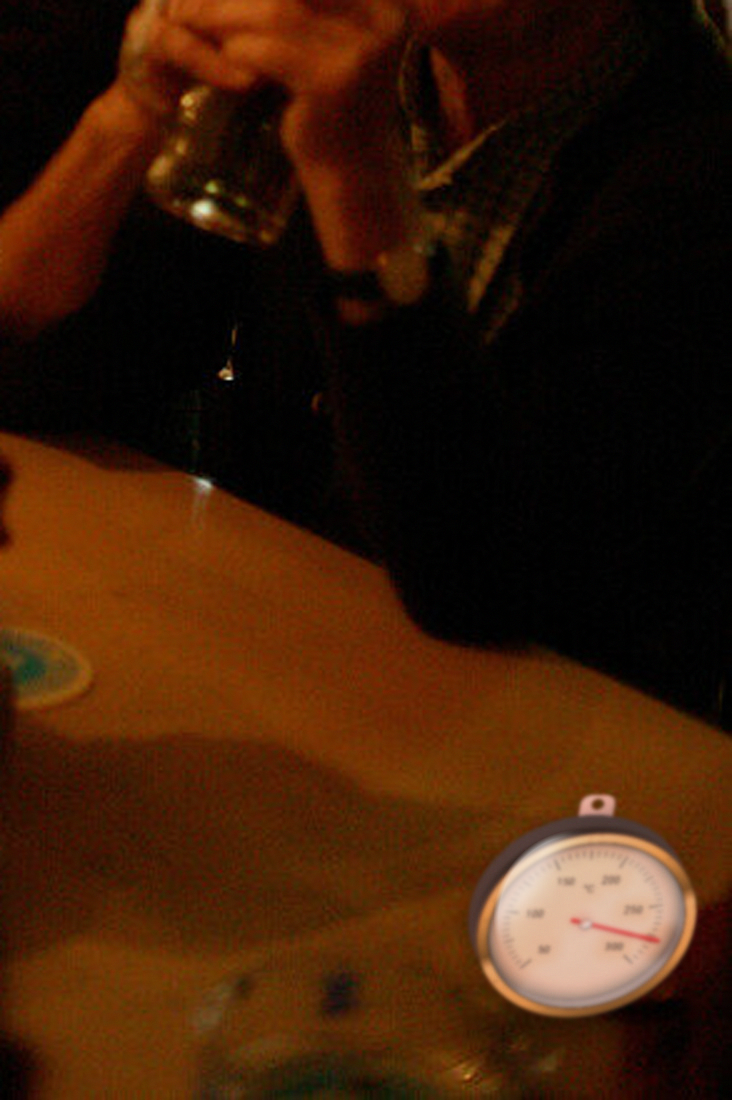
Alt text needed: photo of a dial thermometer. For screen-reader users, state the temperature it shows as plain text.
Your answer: 275 °C
